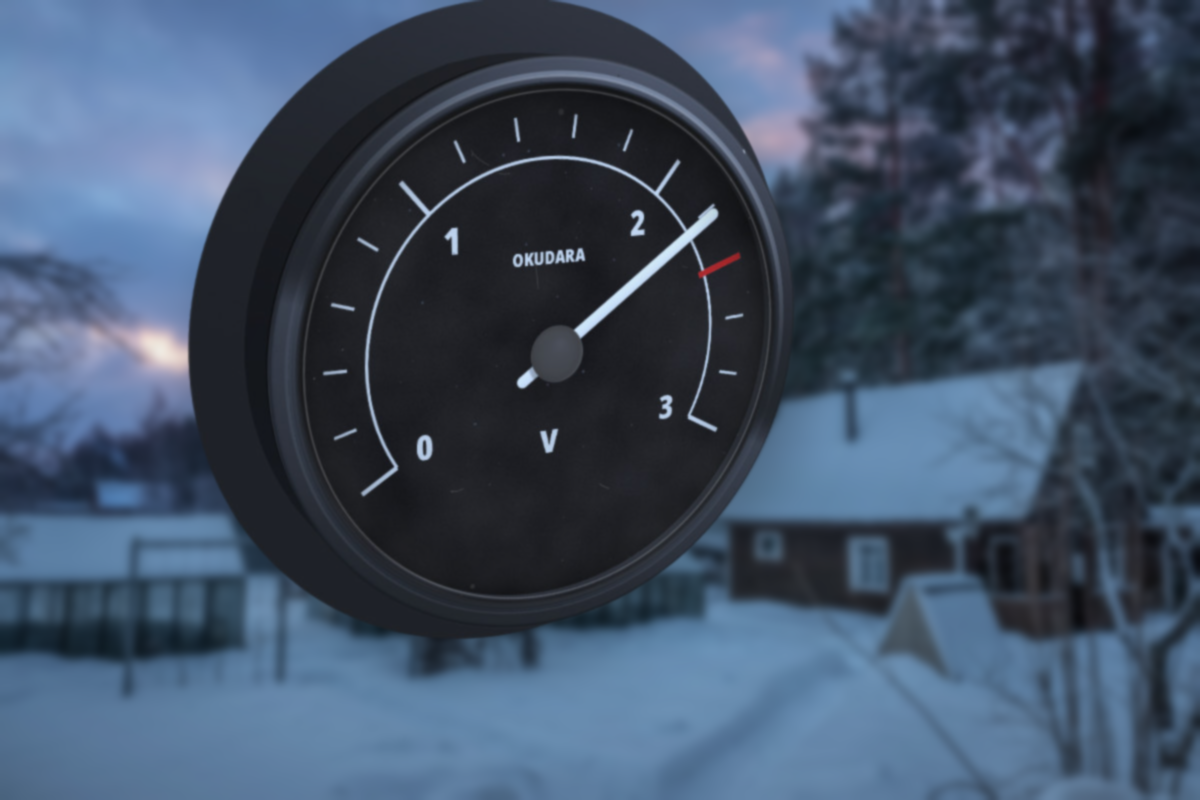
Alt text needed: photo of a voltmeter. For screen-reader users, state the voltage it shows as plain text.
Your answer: 2.2 V
